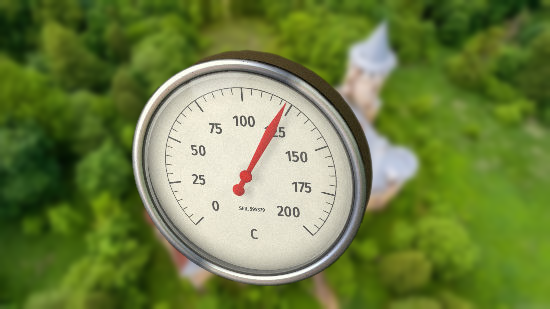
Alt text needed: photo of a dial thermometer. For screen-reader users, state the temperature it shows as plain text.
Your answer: 122.5 °C
